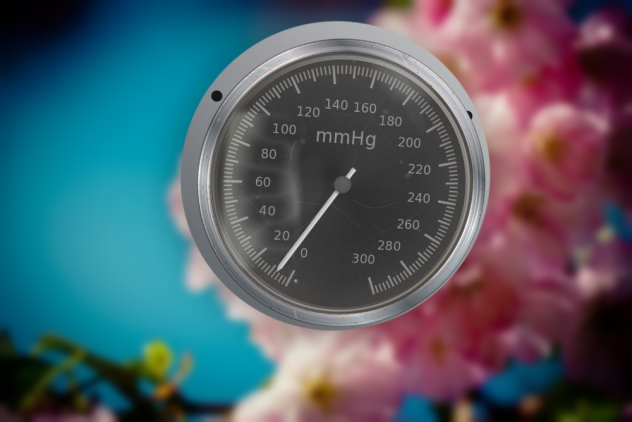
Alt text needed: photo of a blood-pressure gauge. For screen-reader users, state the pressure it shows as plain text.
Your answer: 8 mmHg
